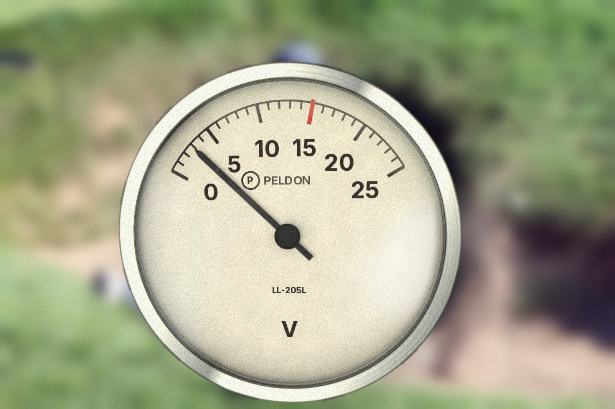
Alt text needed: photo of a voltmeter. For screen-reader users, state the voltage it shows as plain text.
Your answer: 3 V
